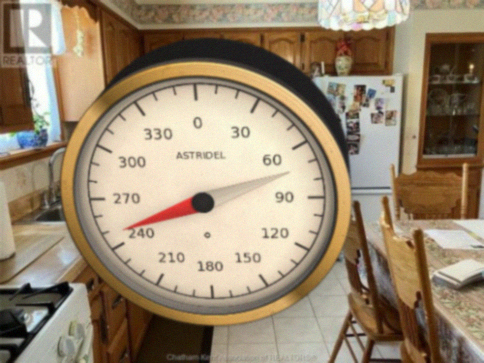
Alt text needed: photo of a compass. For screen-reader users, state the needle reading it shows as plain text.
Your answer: 250 °
